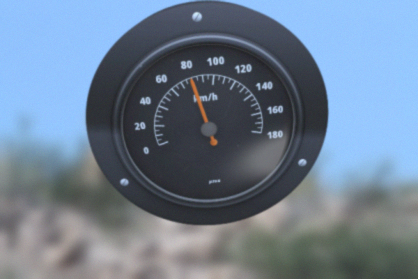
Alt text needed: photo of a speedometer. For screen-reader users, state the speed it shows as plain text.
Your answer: 80 km/h
